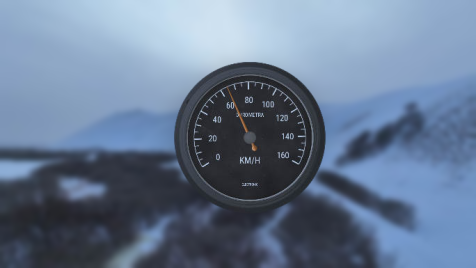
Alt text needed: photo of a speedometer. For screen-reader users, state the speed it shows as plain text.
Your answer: 65 km/h
